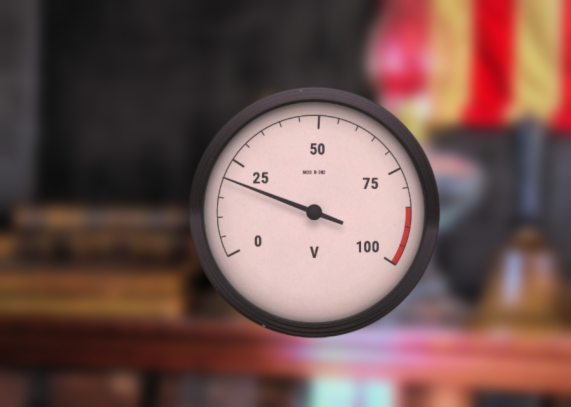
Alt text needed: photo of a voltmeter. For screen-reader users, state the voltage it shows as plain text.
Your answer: 20 V
